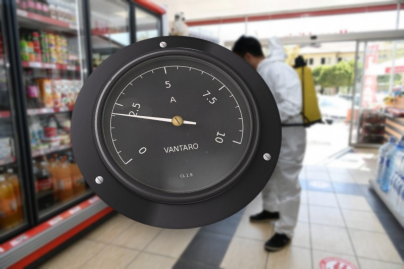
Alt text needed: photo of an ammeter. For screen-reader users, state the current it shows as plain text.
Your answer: 2 A
